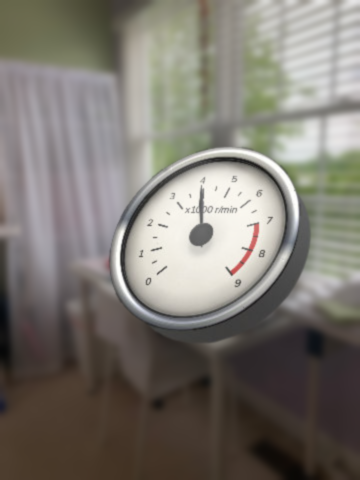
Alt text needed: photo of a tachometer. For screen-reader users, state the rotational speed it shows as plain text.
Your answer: 4000 rpm
